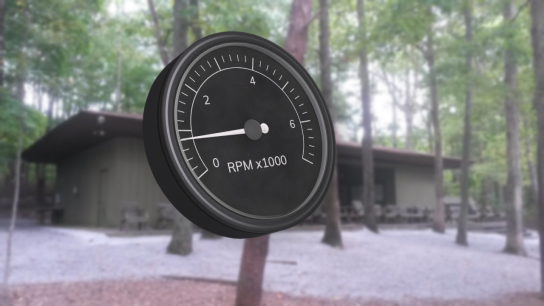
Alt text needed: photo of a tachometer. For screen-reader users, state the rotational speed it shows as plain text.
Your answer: 800 rpm
